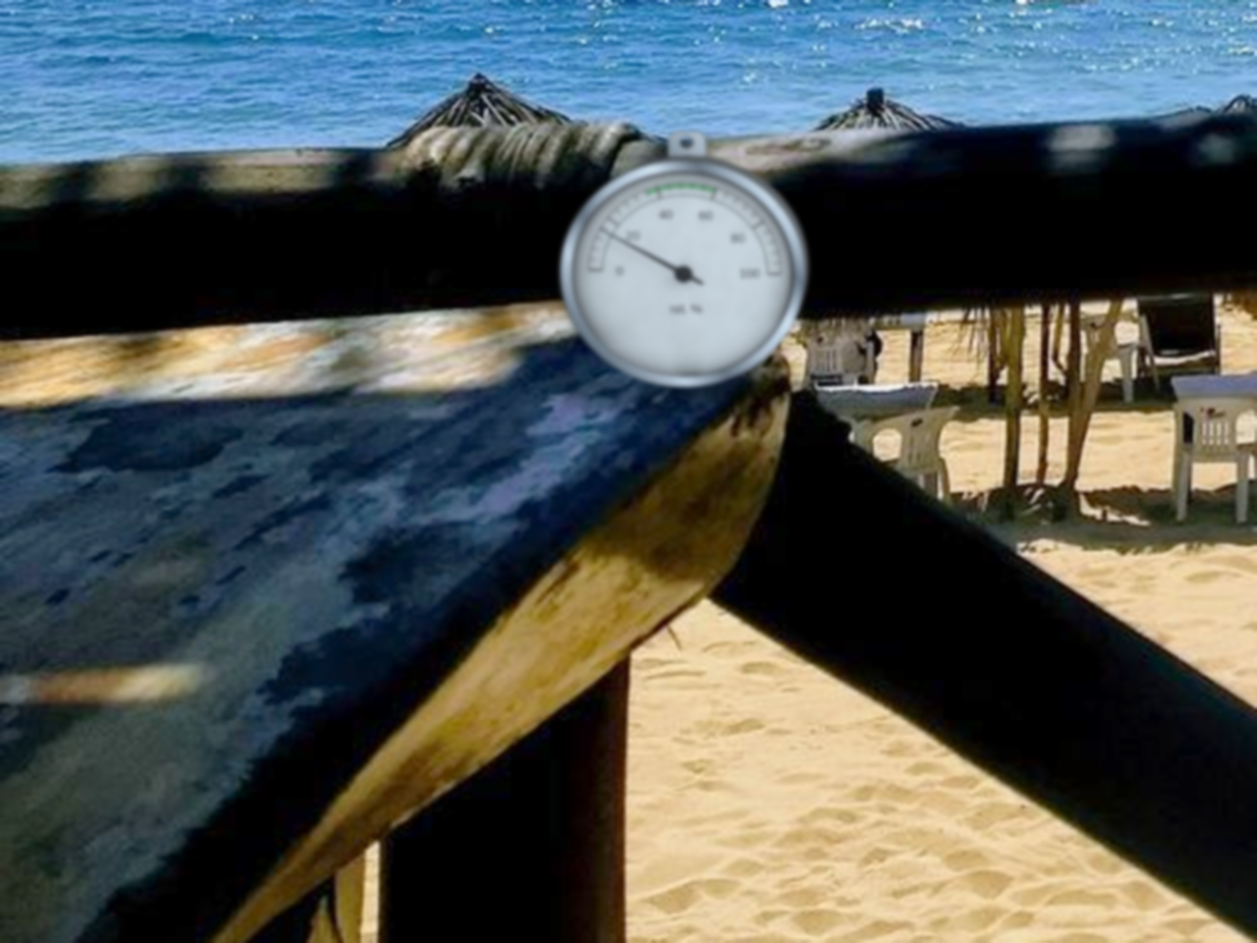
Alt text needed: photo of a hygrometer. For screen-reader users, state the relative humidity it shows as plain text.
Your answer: 16 %
